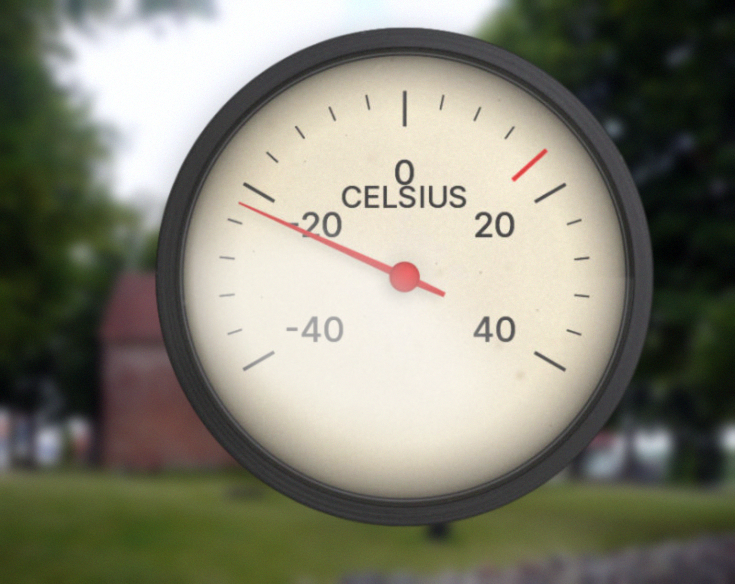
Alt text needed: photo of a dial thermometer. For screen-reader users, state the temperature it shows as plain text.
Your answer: -22 °C
